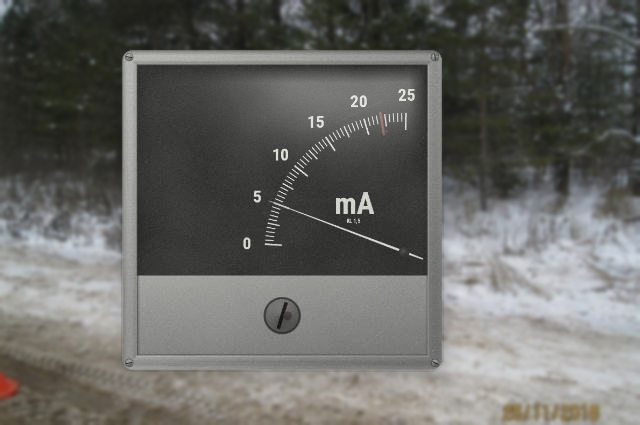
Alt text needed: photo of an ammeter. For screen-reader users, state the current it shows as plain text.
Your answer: 5 mA
